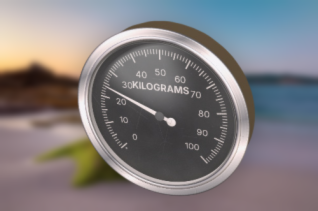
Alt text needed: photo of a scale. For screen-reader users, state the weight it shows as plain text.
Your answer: 25 kg
